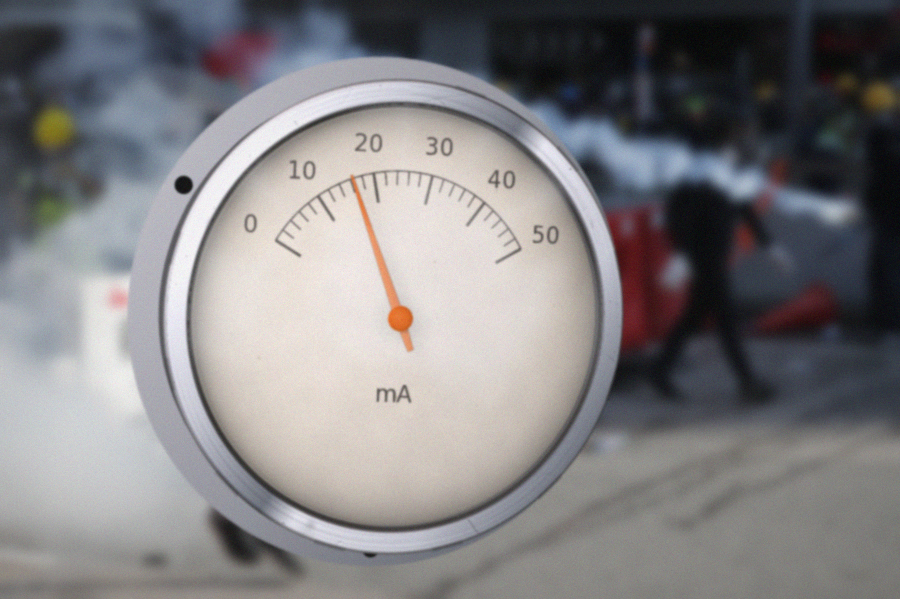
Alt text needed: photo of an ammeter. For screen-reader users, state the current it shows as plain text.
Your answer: 16 mA
